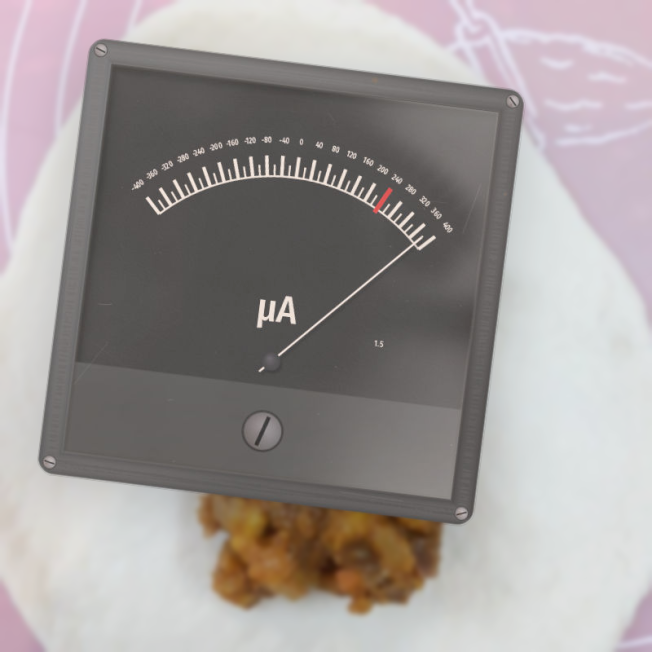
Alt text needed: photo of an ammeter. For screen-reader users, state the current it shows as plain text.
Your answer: 380 µA
